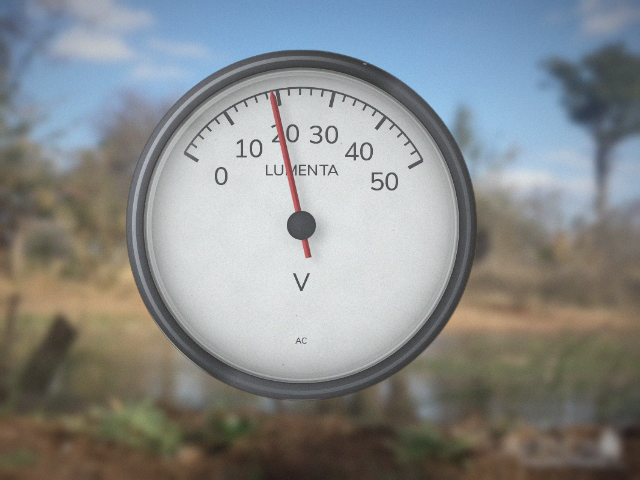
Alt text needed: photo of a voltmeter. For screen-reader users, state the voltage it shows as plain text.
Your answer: 19 V
